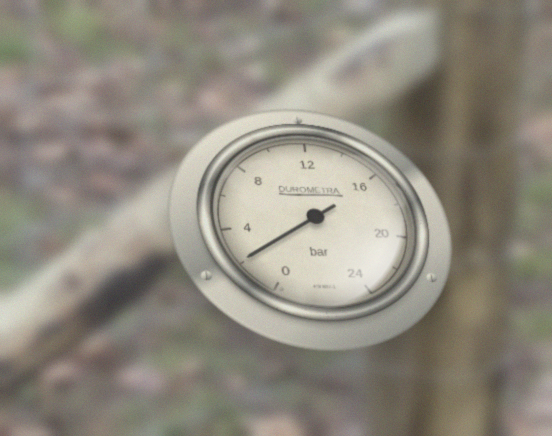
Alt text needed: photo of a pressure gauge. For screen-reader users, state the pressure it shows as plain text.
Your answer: 2 bar
